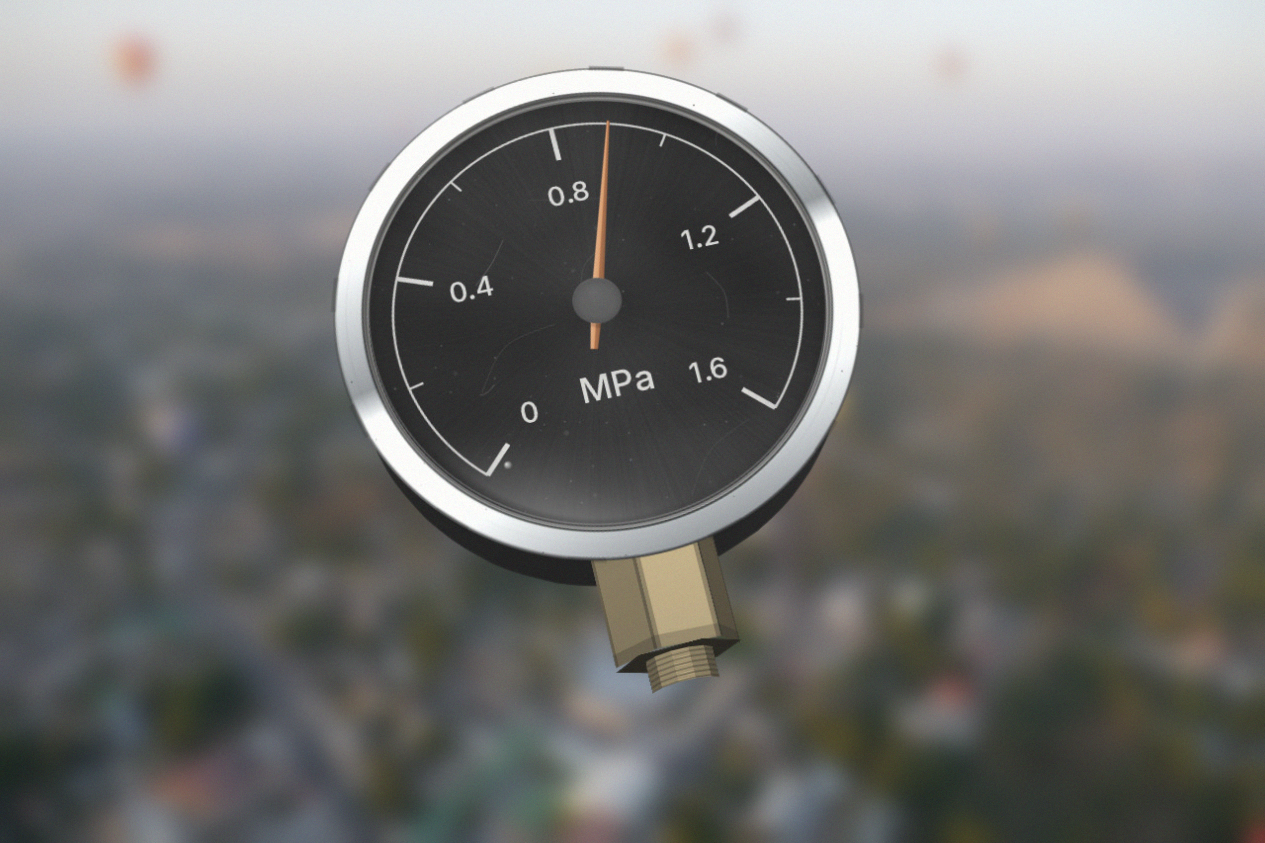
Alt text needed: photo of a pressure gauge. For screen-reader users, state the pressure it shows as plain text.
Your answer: 0.9 MPa
